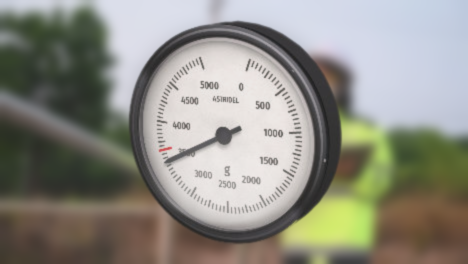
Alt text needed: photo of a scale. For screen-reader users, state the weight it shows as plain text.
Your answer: 3500 g
